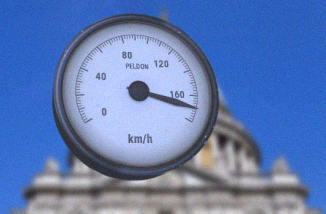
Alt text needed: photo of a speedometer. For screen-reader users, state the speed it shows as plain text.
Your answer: 170 km/h
